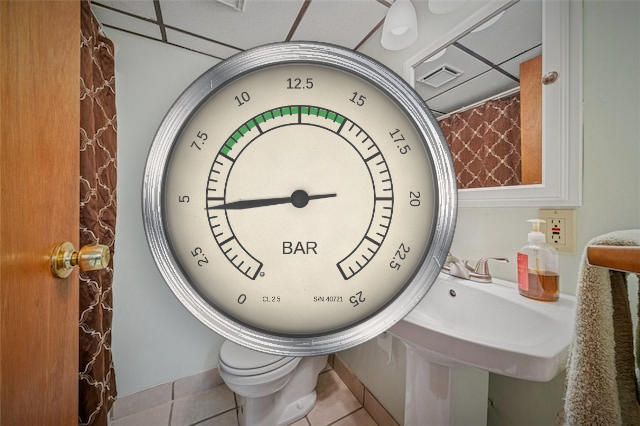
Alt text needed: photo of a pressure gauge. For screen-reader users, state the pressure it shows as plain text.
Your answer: 4.5 bar
